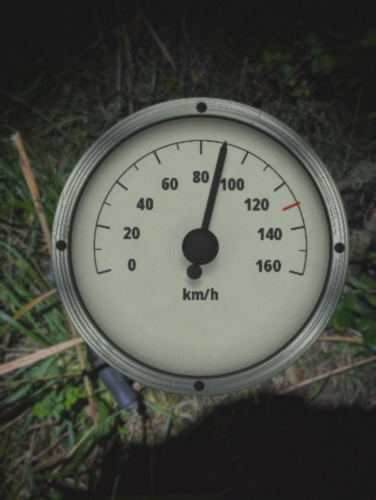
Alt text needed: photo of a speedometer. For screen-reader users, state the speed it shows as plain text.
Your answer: 90 km/h
